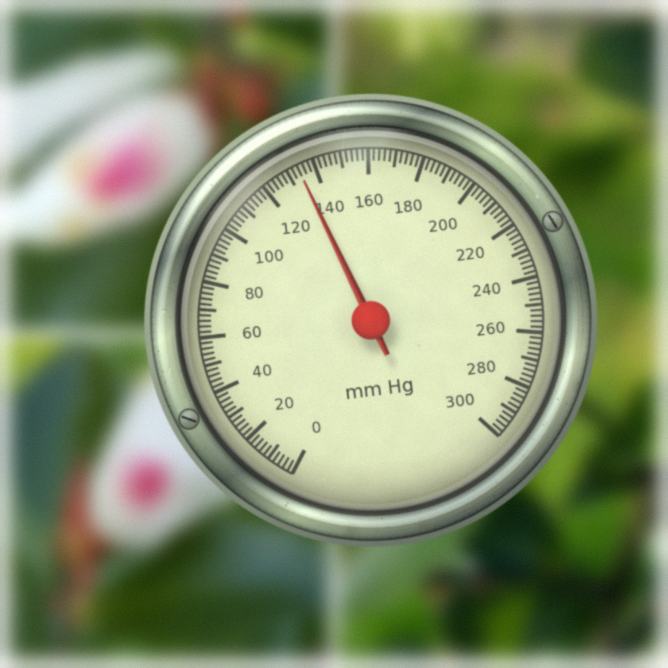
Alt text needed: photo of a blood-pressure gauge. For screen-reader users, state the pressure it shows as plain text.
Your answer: 134 mmHg
